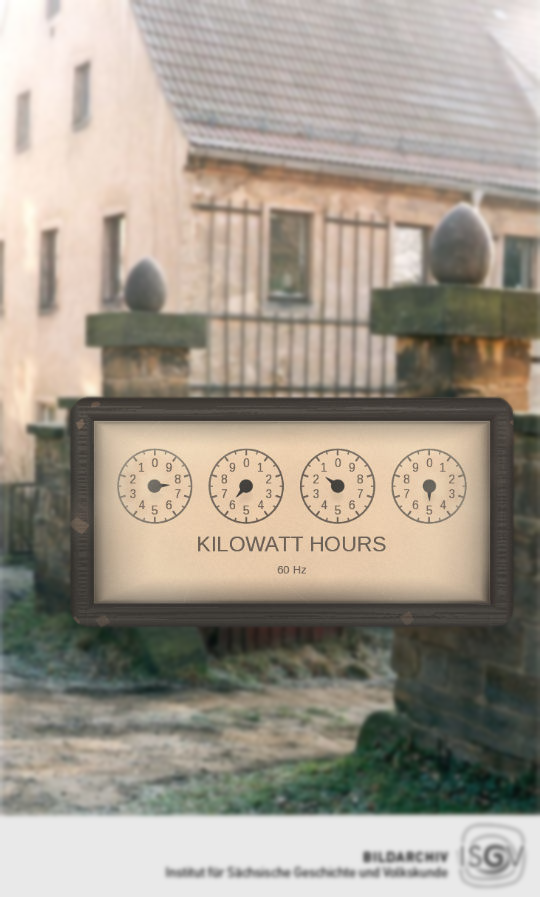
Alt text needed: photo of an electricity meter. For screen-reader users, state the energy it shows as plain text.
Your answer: 7615 kWh
